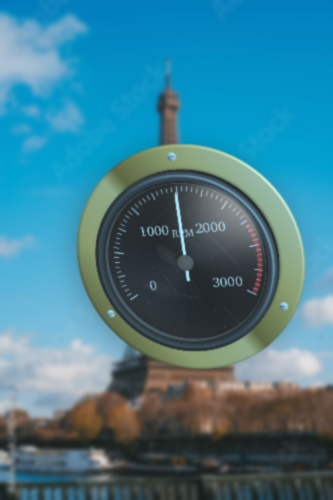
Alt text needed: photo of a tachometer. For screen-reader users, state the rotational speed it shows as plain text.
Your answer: 1500 rpm
